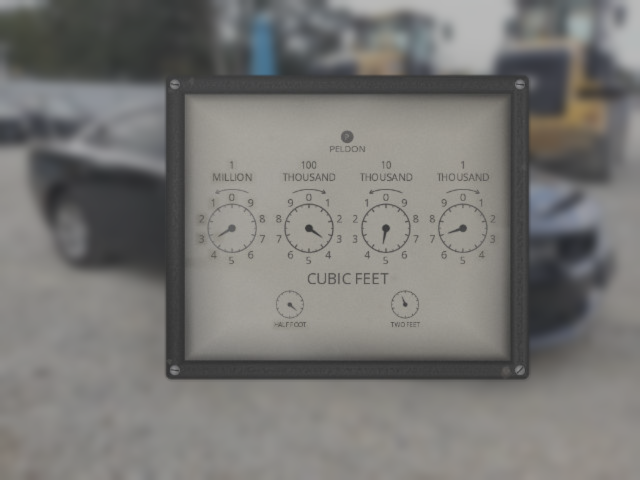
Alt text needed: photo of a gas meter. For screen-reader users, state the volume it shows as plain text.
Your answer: 334700 ft³
